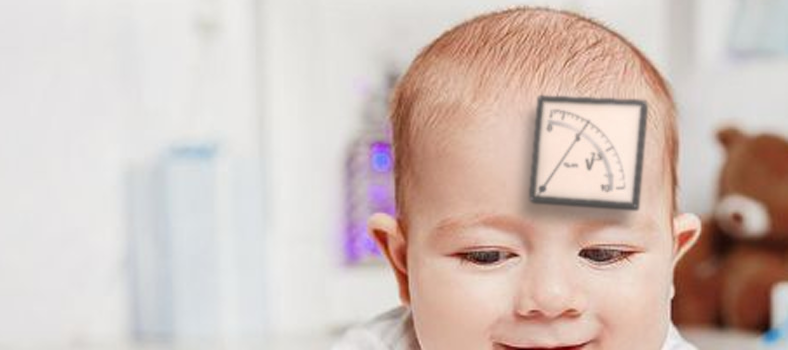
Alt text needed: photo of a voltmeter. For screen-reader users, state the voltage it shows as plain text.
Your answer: 5 V
